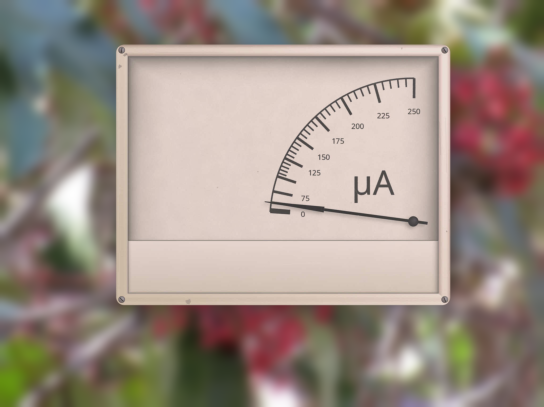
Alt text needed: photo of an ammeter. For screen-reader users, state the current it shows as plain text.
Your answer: 50 µA
